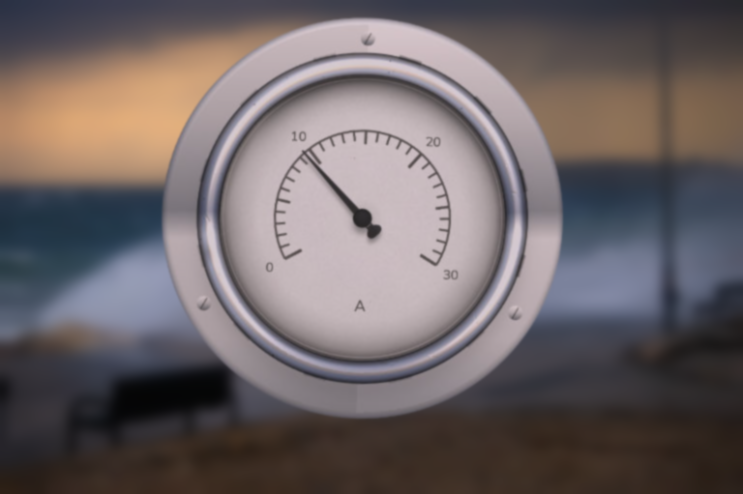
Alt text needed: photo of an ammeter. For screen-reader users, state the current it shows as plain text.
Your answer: 9.5 A
